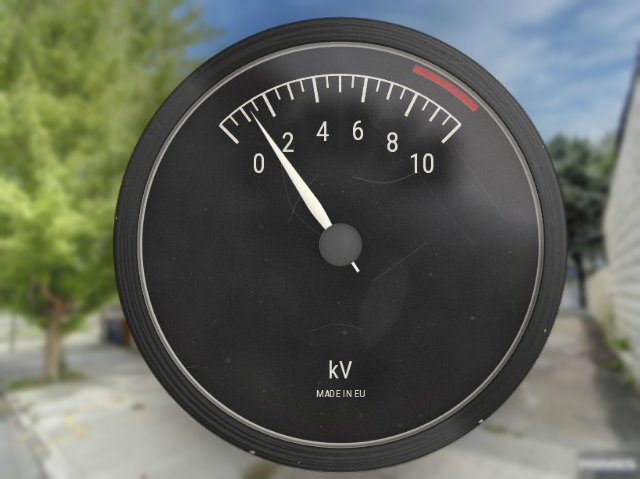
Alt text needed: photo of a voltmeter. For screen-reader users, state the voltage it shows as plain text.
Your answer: 1.25 kV
